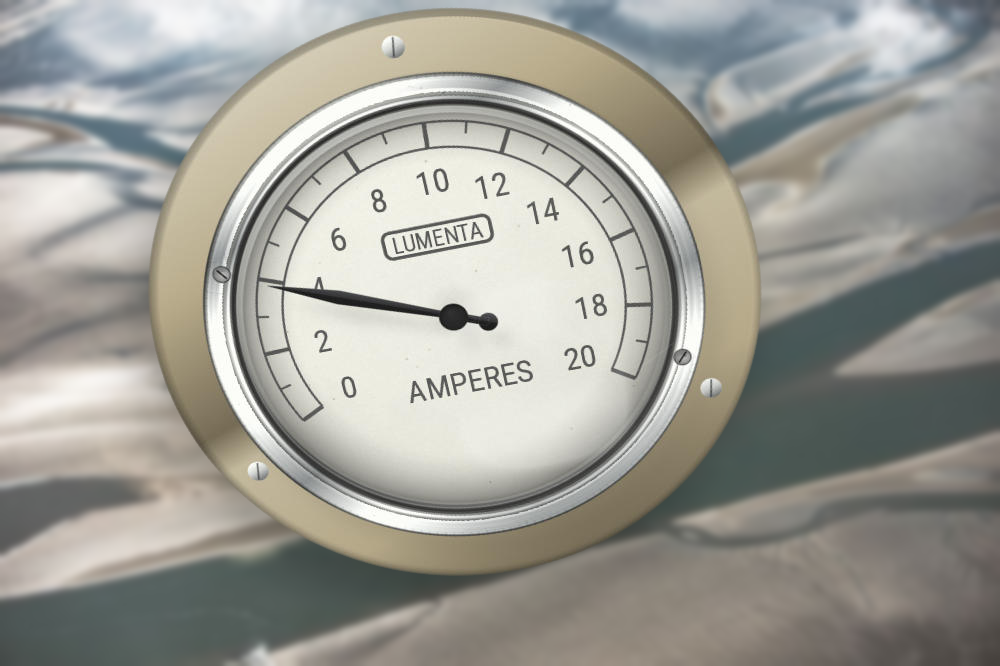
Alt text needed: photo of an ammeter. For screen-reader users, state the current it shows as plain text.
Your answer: 4 A
